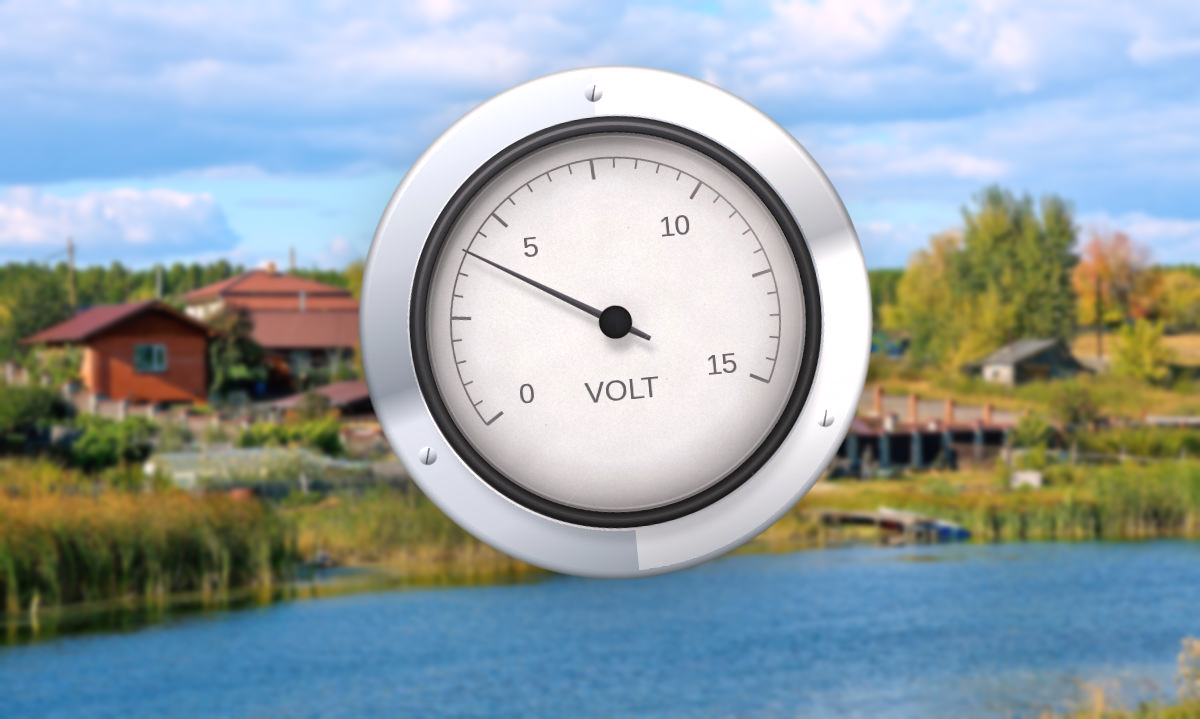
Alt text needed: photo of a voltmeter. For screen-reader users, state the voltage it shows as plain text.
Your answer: 4 V
